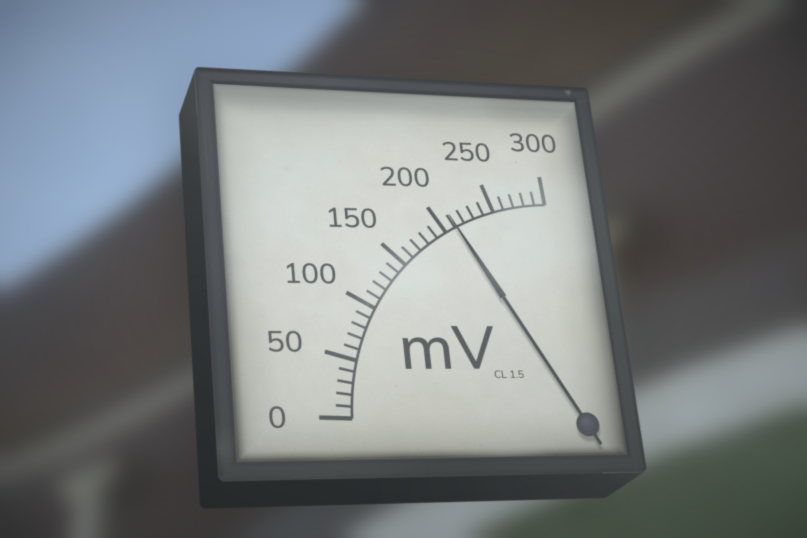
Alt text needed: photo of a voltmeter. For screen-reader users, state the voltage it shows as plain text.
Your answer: 210 mV
